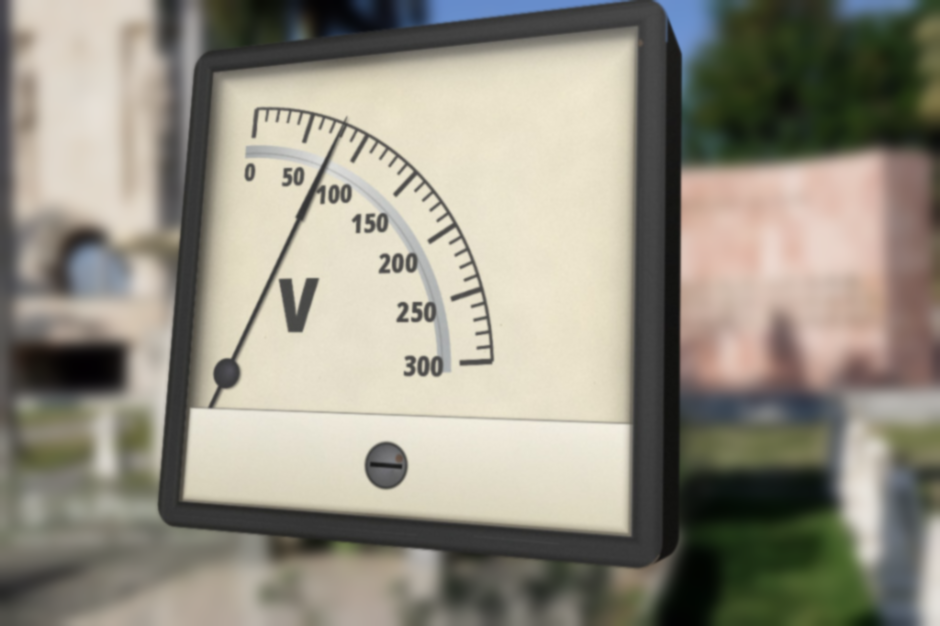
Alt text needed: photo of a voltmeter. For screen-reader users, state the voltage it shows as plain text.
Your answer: 80 V
